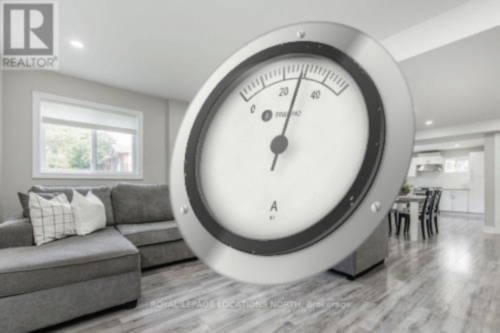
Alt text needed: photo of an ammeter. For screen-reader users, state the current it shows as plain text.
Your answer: 30 A
